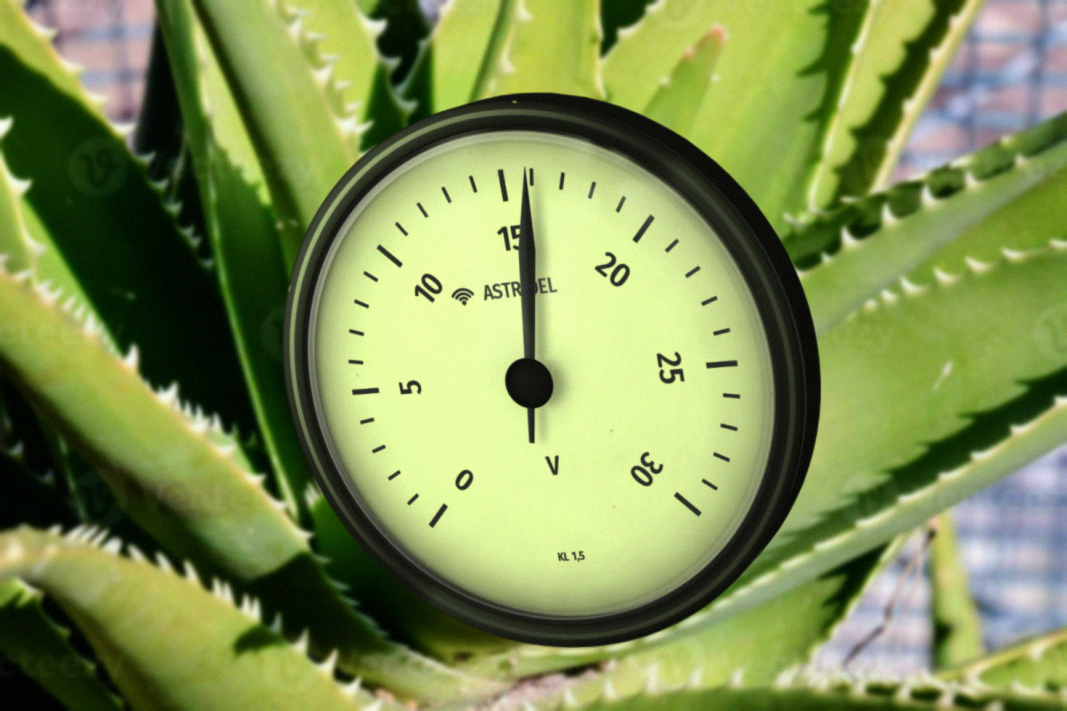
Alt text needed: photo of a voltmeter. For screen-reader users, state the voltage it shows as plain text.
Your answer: 16 V
